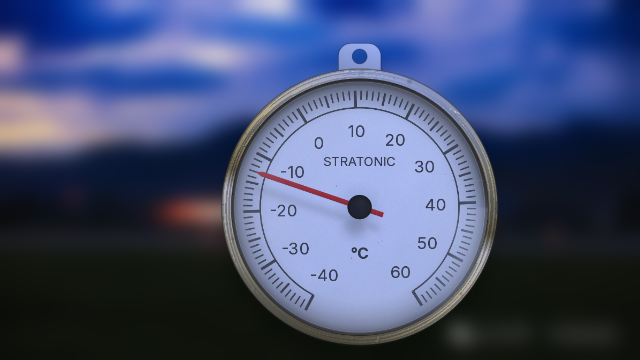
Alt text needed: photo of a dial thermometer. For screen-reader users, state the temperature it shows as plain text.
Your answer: -13 °C
